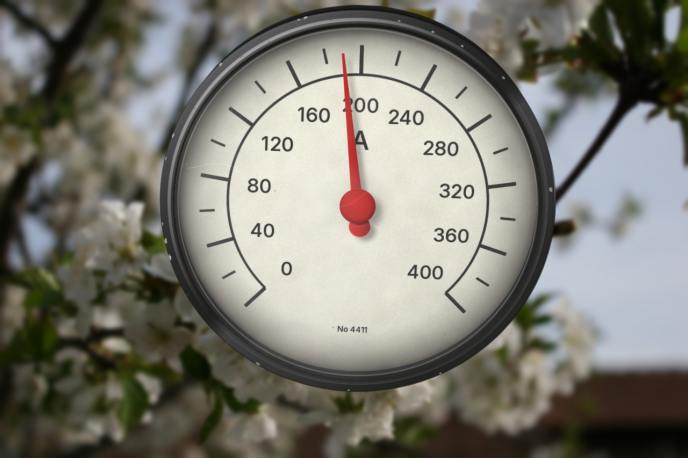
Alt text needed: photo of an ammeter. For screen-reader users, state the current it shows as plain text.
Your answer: 190 A
